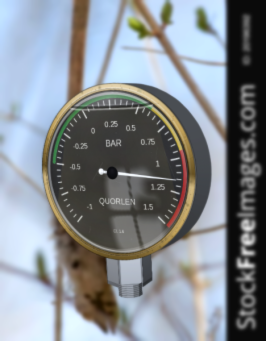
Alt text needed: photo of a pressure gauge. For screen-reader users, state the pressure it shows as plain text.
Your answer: 1.15 bar
